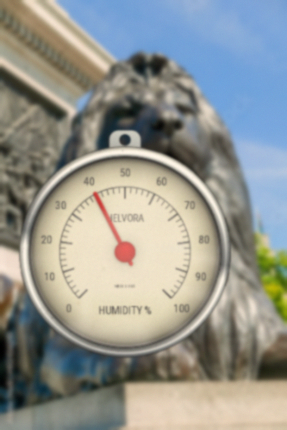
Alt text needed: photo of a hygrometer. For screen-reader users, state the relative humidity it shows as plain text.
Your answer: 40 %
